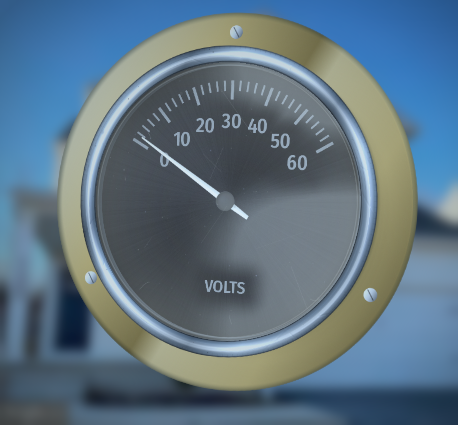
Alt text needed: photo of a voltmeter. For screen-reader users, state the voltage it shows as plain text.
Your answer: 2 V
